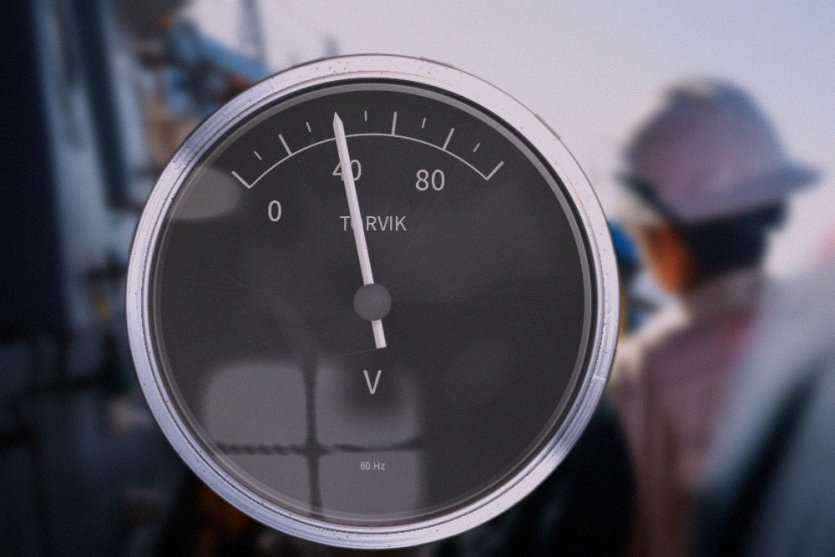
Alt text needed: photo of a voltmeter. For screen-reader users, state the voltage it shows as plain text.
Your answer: 40 V
